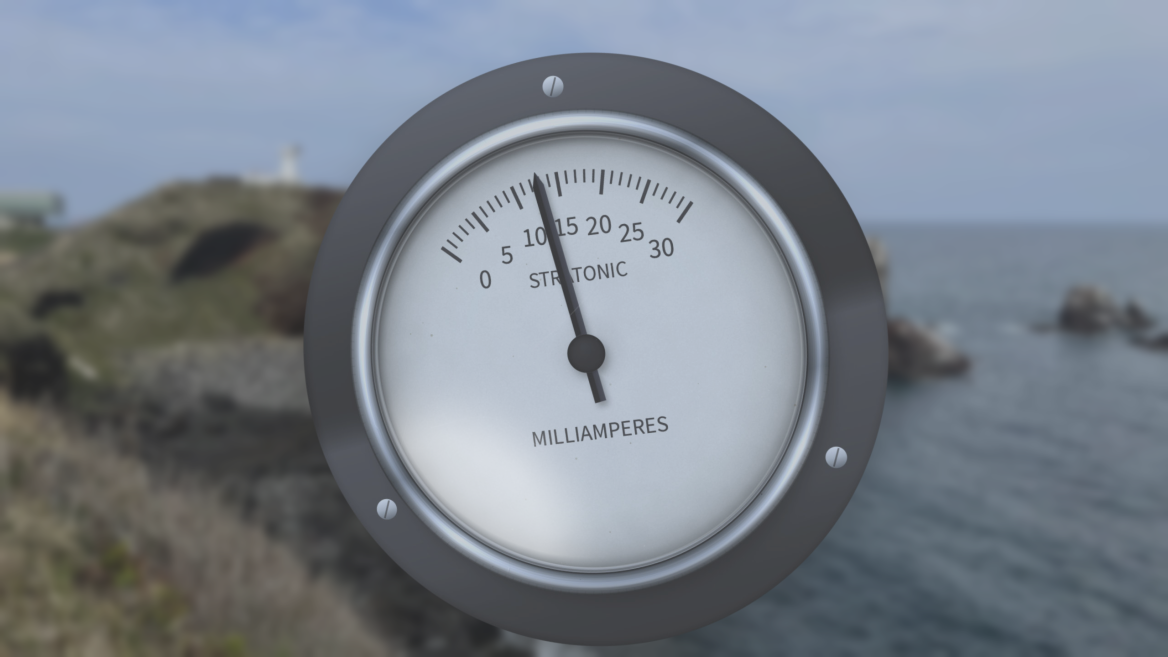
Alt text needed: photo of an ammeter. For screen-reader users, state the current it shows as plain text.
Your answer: 13 mA
